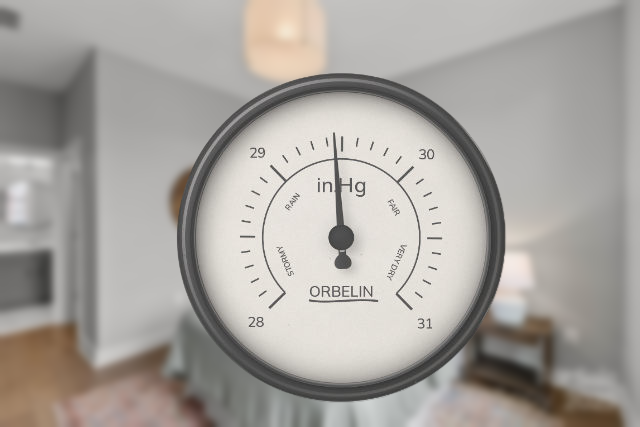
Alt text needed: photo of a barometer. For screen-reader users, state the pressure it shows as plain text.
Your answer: 29.45 inHg
